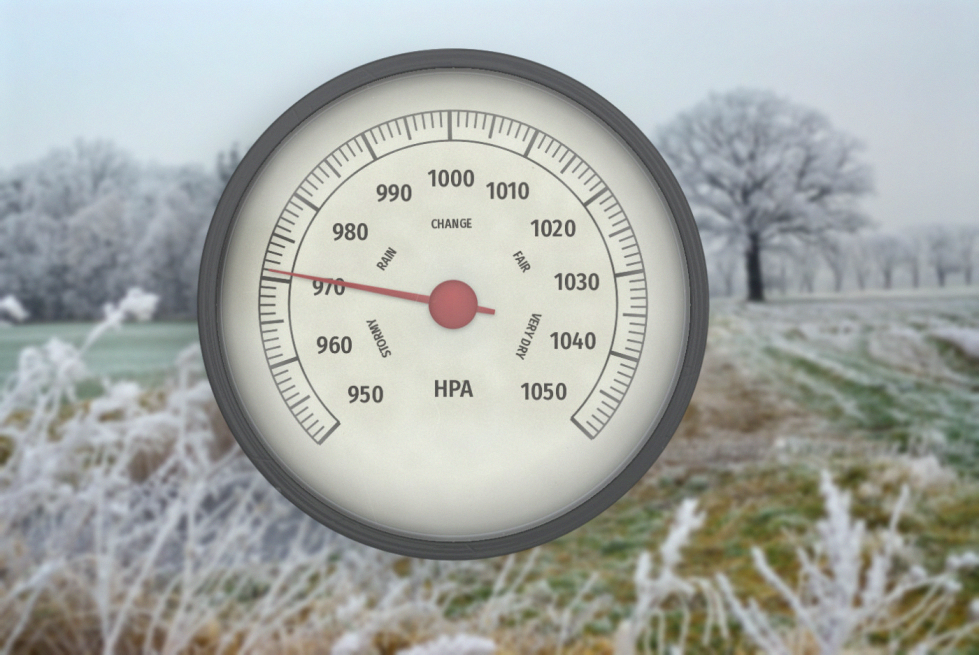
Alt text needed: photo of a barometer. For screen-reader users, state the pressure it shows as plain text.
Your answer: 971 hPa
